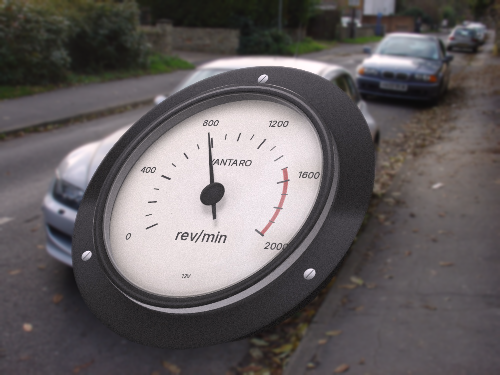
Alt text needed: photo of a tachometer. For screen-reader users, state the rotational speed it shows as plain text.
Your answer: 800 rpm
